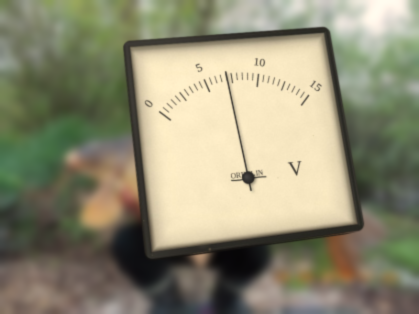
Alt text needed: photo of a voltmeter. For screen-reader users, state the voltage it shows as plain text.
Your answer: 7 V
